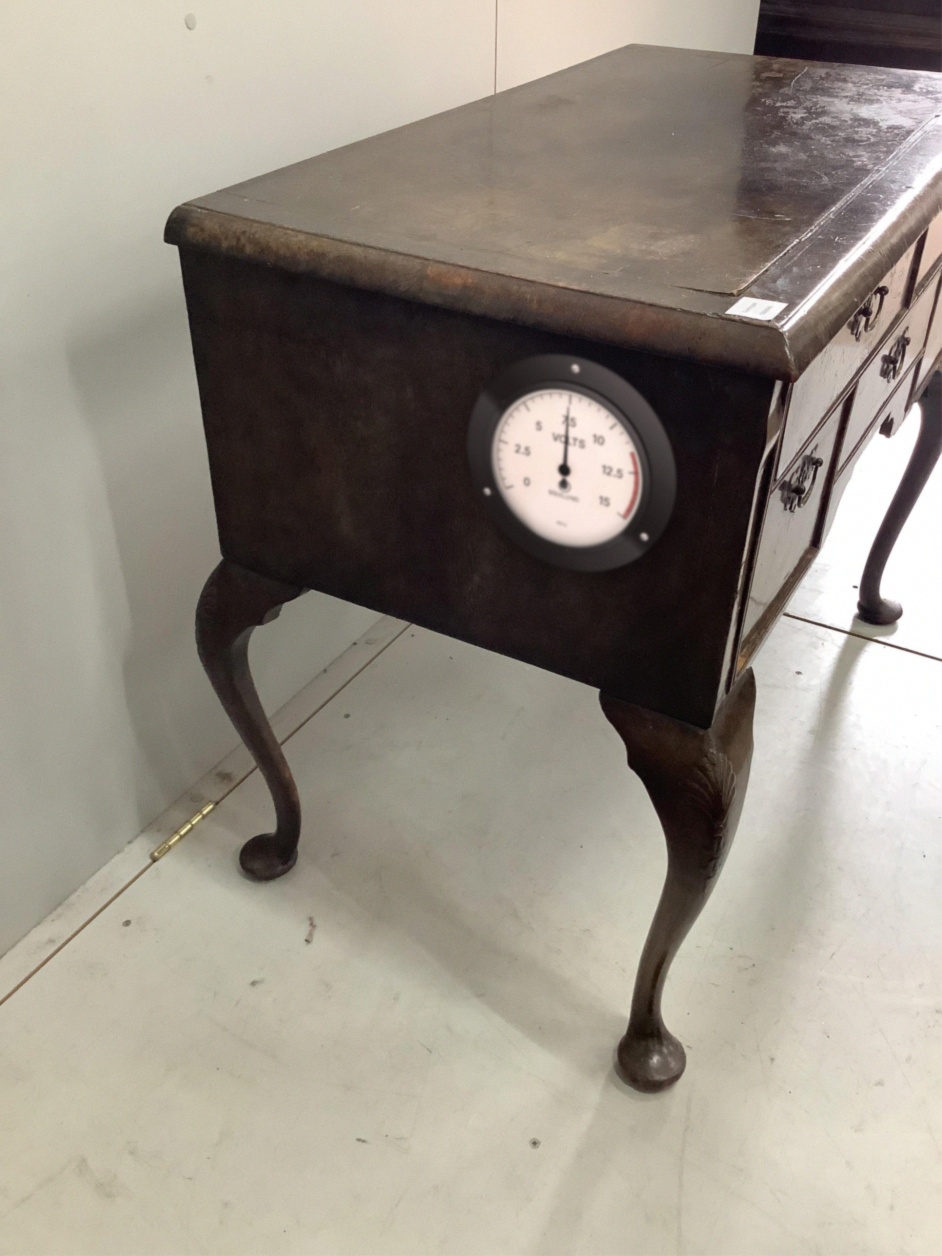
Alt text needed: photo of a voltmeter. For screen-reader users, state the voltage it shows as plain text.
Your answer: 7.5 V
